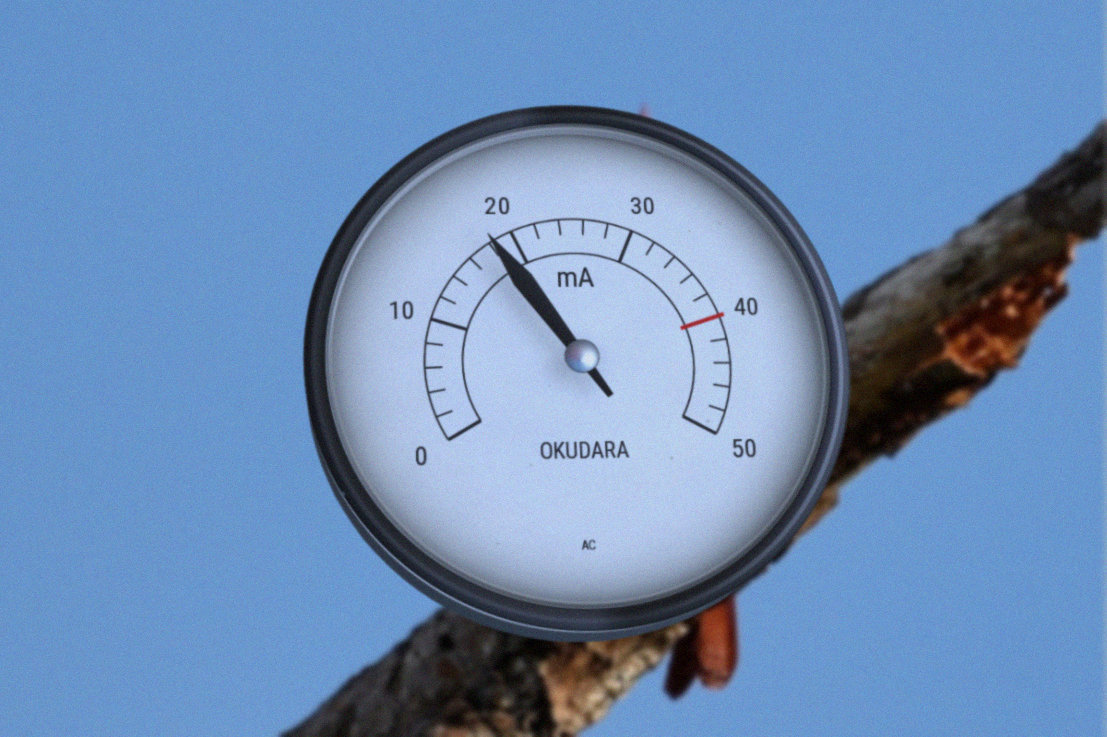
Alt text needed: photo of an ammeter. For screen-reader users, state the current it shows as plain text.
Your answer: 18 mA
